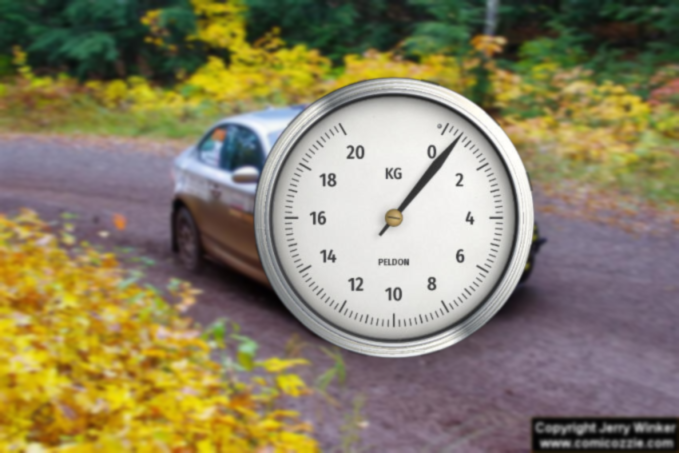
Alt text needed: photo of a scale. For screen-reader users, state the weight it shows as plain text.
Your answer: 0.6 kg
